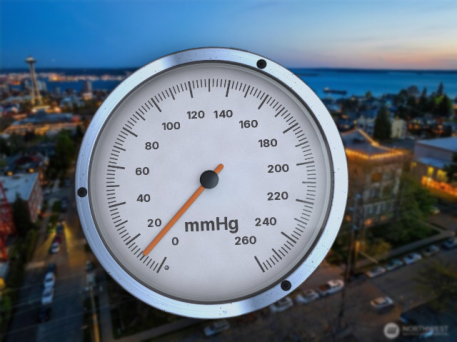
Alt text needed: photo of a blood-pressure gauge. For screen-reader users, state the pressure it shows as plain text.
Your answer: 10 mmHg
